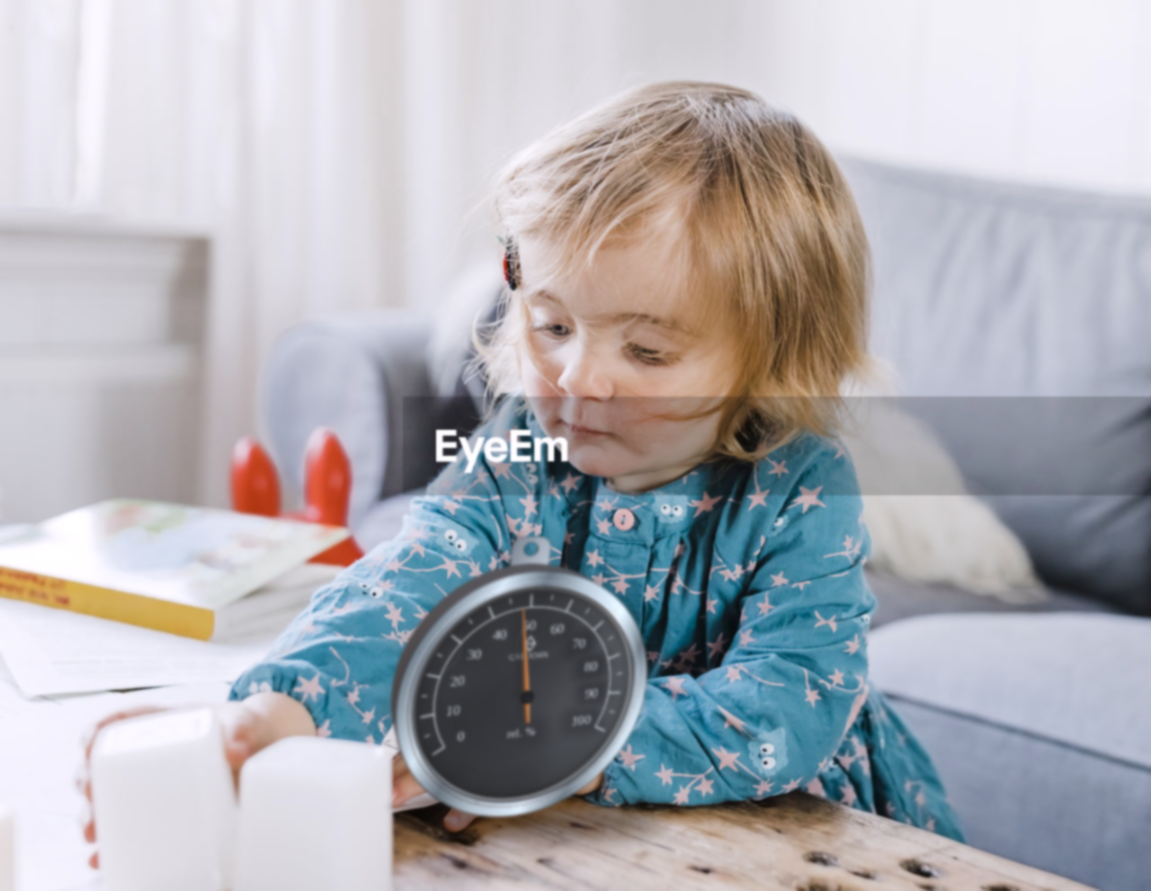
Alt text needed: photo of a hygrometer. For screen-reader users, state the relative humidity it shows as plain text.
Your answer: 47.5 %
